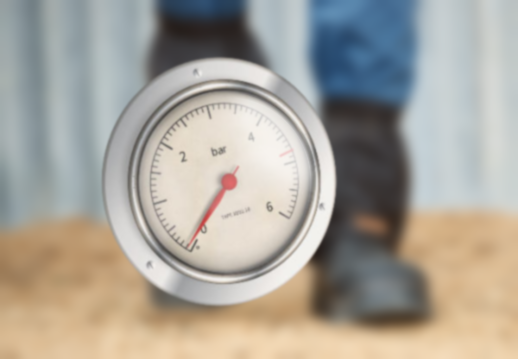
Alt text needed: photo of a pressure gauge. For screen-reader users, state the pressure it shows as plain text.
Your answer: 0.1 bar
